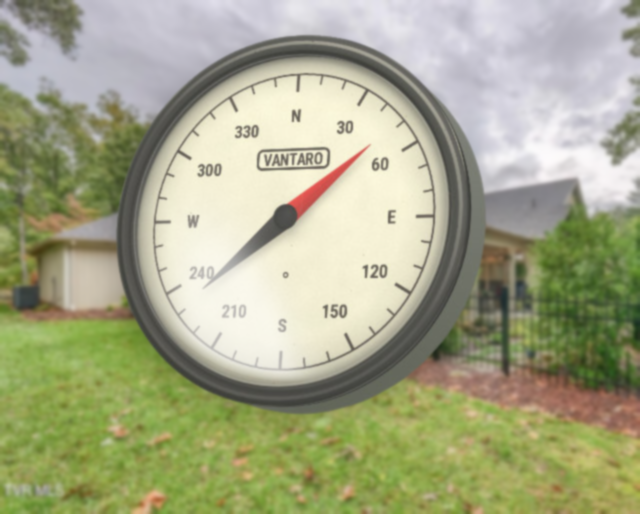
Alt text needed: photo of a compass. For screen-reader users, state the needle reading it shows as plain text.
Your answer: 50 °
